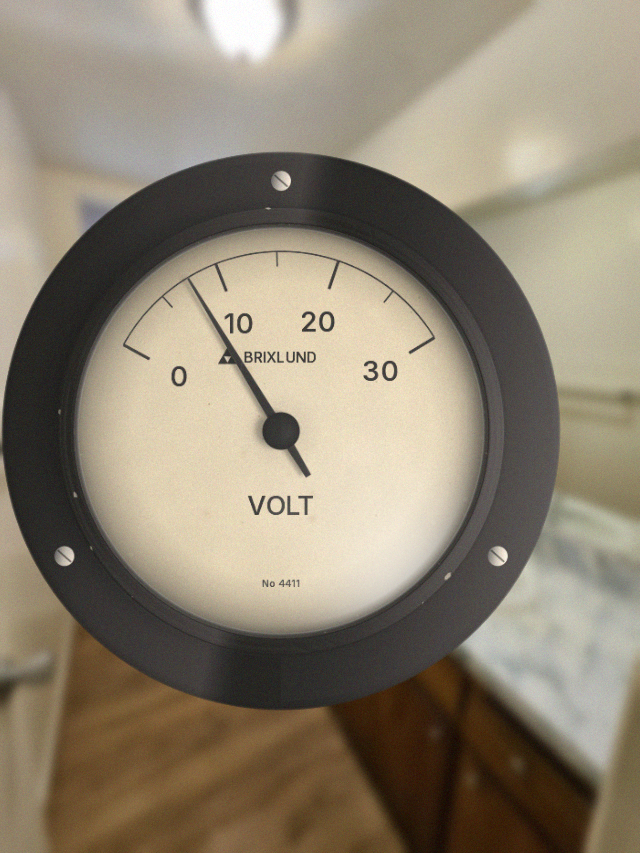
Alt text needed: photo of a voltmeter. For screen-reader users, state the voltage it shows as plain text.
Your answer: 7.5 V
